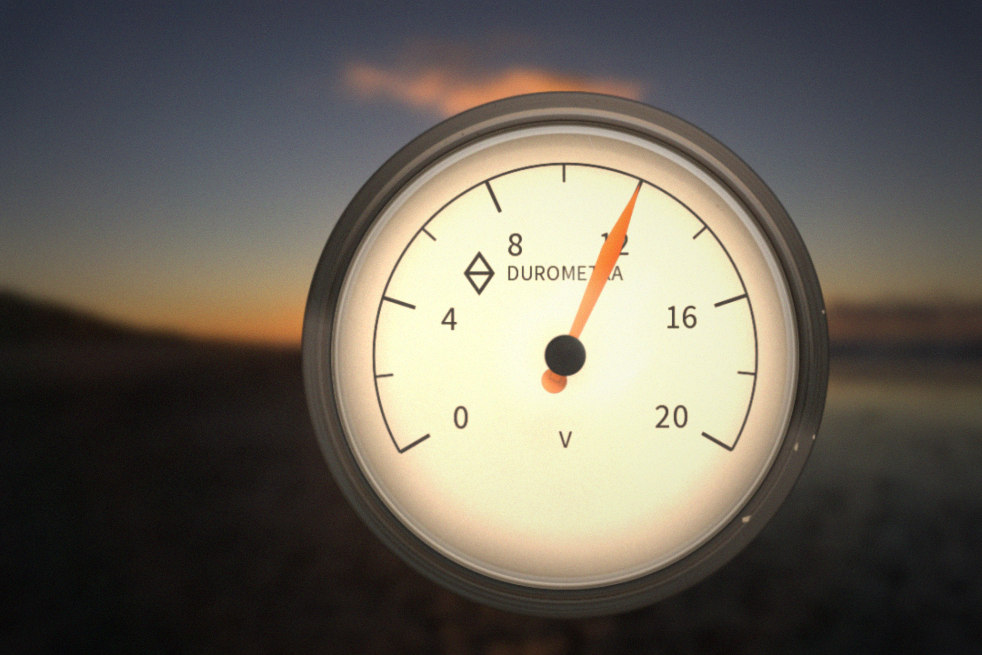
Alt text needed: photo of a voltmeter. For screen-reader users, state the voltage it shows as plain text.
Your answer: 12 V
